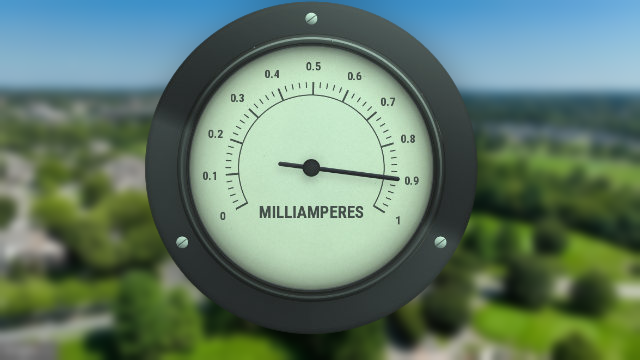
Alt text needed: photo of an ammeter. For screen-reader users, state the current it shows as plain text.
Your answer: 0.9 mA
